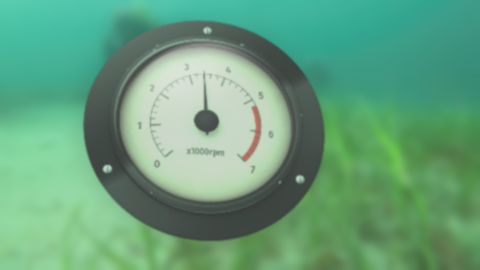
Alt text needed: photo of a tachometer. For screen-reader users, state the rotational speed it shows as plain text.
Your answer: 3400 rpm
